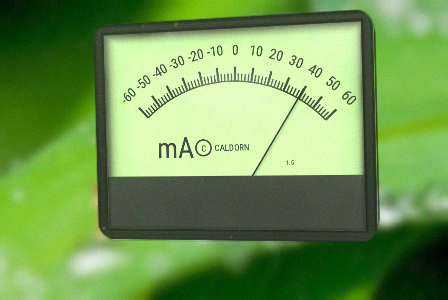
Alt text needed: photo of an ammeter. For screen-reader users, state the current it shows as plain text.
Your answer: 40 mA
